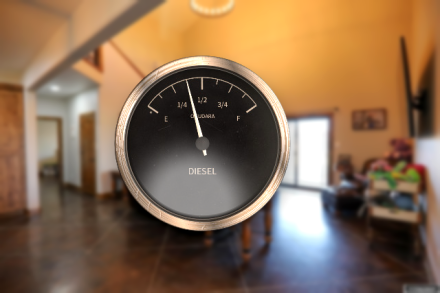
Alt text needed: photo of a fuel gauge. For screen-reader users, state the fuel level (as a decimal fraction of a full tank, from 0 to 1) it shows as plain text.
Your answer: 0.375
